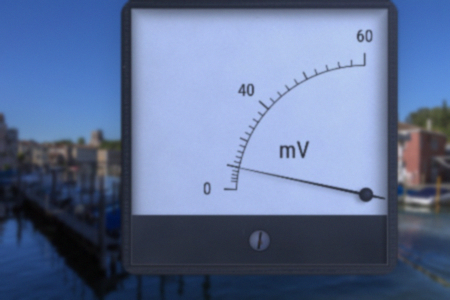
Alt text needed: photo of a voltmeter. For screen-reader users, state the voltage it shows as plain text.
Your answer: 20 mV
